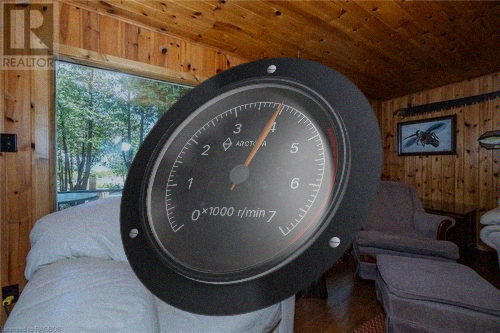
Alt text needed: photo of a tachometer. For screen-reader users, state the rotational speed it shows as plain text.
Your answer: 4000 rpm
